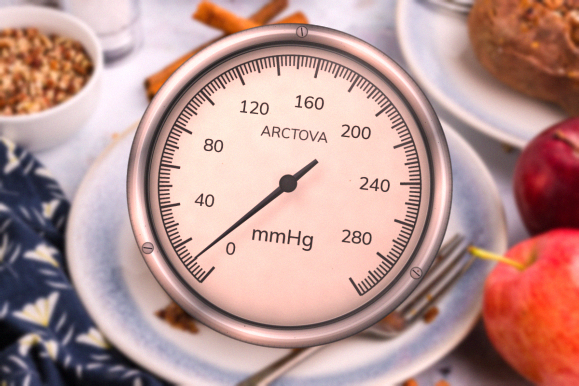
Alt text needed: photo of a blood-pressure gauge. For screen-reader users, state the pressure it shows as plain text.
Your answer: 10 mmHg
